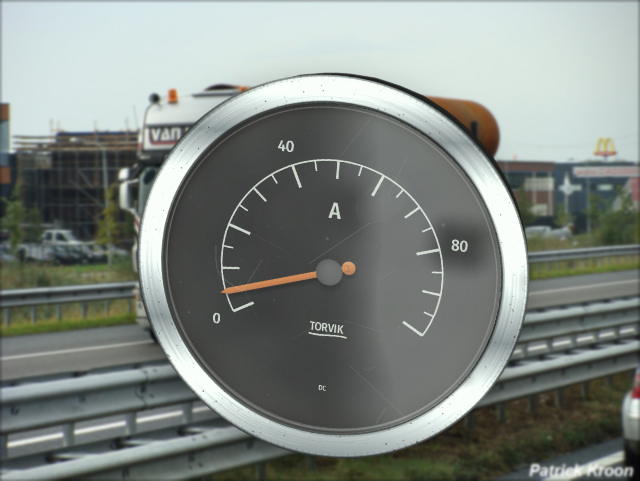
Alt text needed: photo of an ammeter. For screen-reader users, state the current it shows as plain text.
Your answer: 5 A
